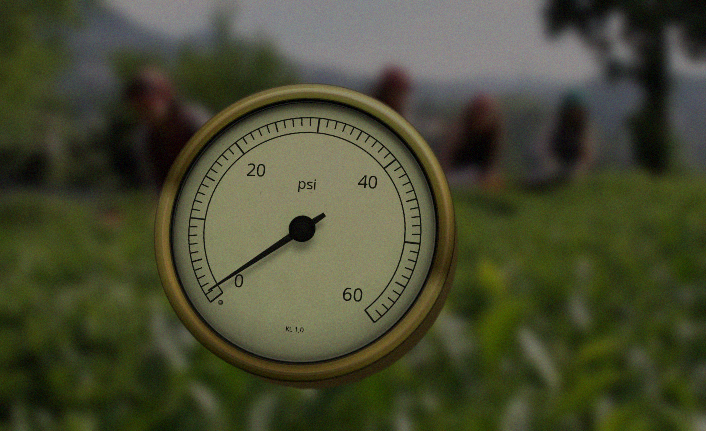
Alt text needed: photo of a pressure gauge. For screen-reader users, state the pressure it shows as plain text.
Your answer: 1 psi
